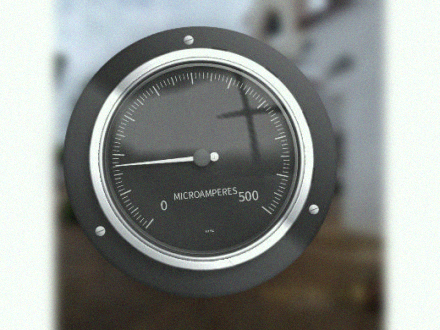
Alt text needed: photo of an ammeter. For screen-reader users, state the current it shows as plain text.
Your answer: 85 µA
